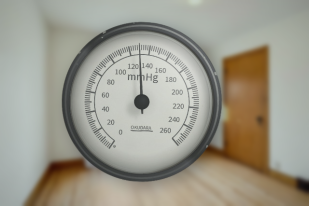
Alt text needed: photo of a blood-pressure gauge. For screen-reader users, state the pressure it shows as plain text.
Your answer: 130 mmHg
